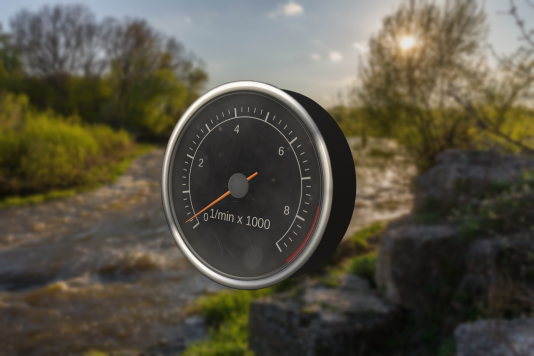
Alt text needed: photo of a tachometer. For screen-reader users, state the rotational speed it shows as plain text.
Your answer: 200 rpm
